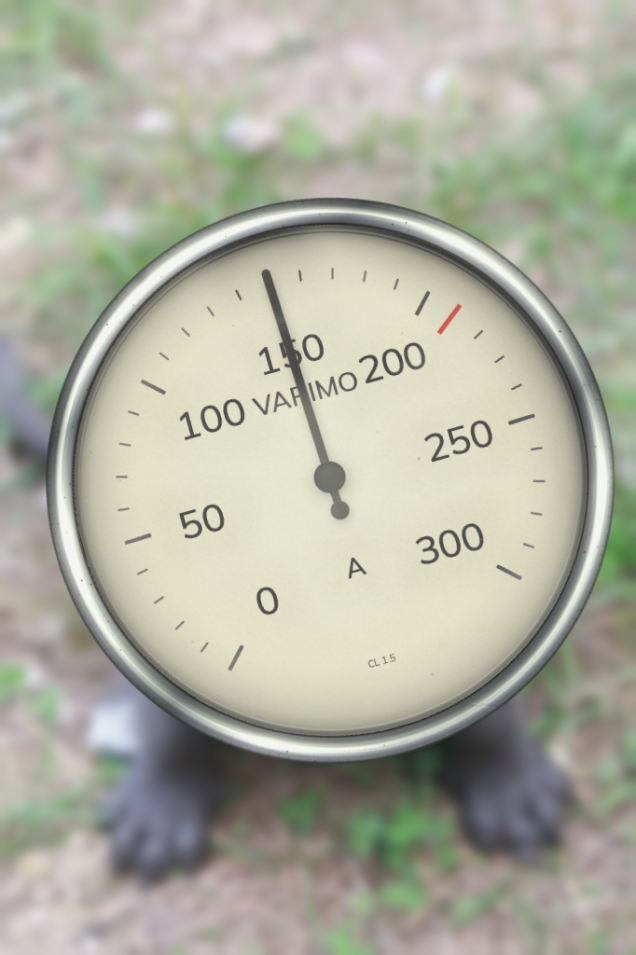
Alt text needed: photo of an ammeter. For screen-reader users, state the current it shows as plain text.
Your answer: 150 A
